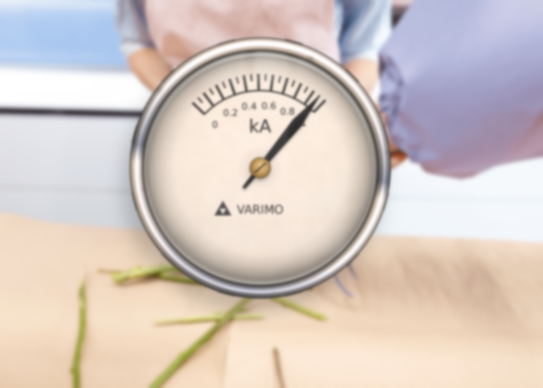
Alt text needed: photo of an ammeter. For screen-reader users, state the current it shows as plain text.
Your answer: 0.95 kA
